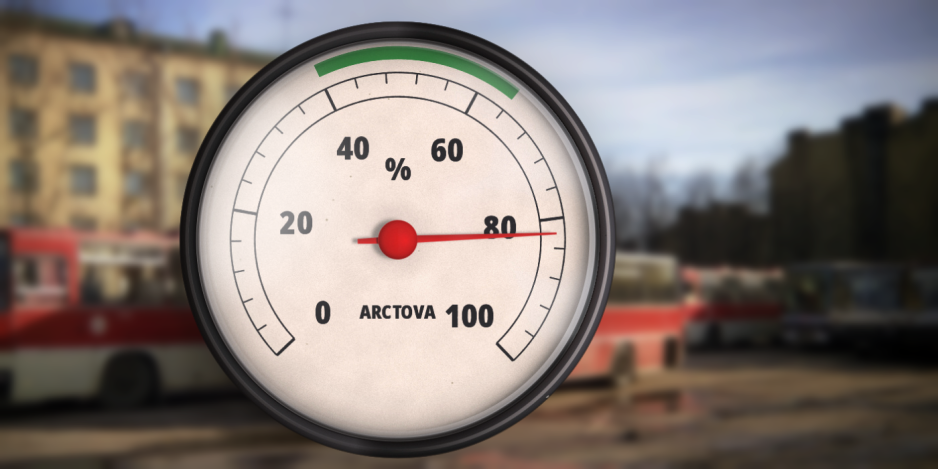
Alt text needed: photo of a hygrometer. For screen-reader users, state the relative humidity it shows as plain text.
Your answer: 82 %
